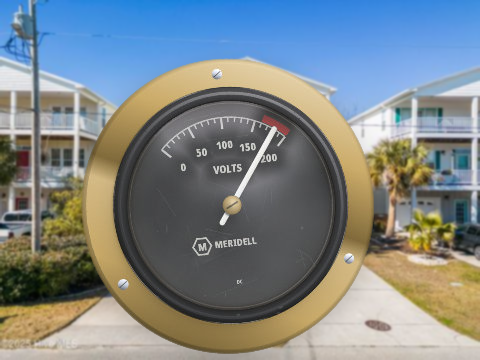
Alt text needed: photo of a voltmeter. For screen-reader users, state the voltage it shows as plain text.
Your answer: 180 V
